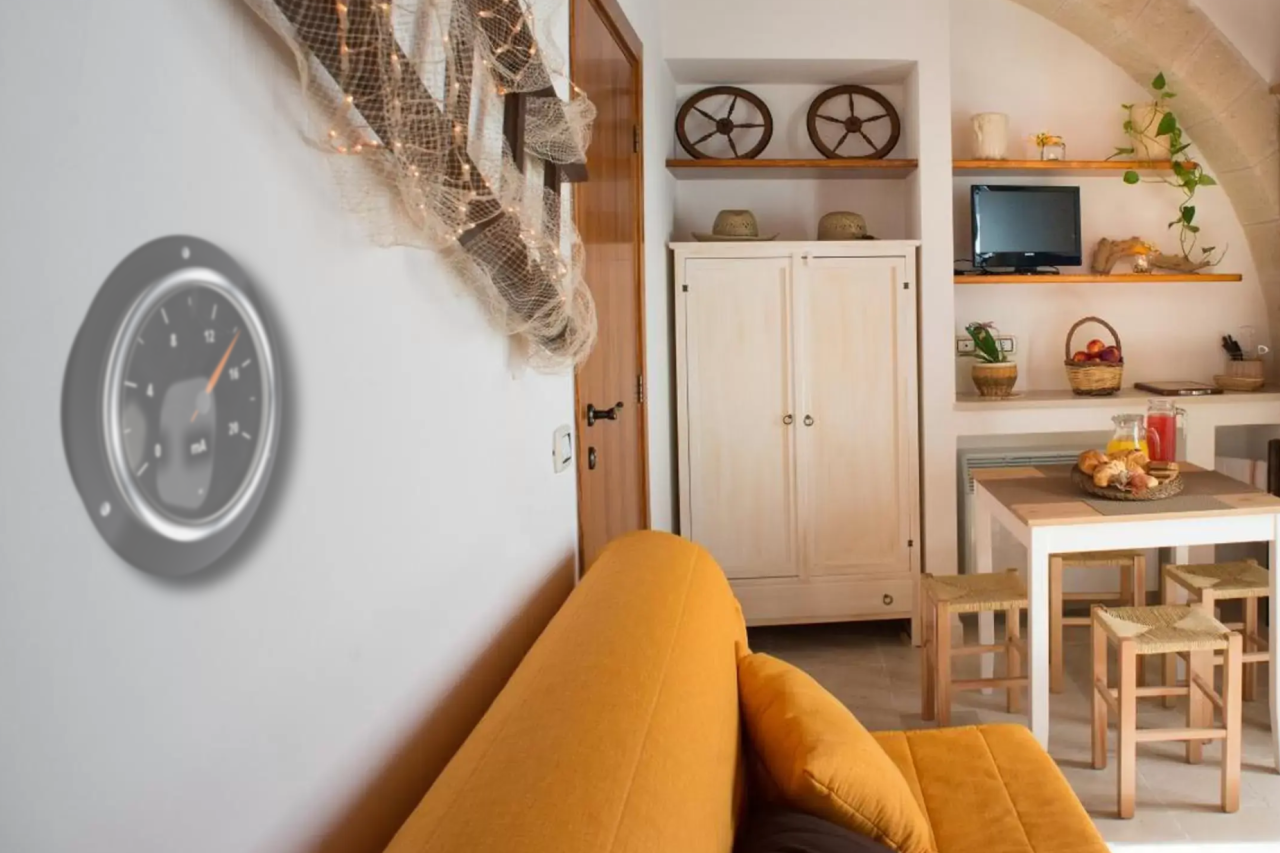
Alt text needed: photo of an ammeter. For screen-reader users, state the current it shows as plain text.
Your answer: 14 mA
